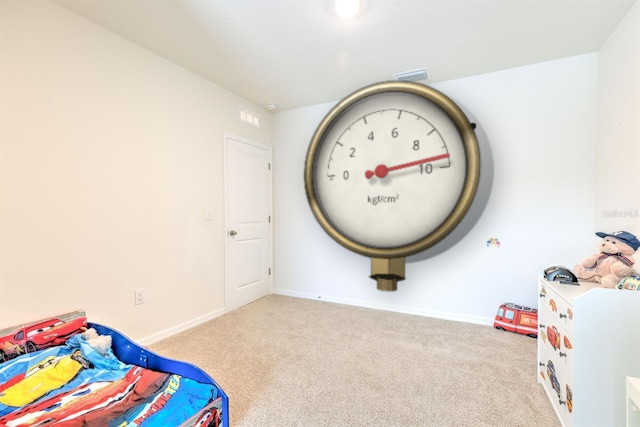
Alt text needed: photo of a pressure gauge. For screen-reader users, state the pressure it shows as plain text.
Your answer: 9.5 kg/cm²
